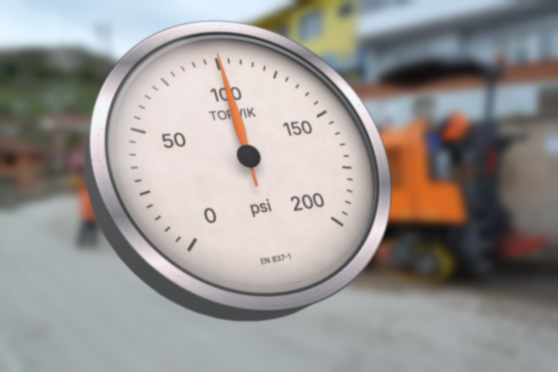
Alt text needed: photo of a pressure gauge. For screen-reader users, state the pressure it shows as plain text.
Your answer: 100 psi
